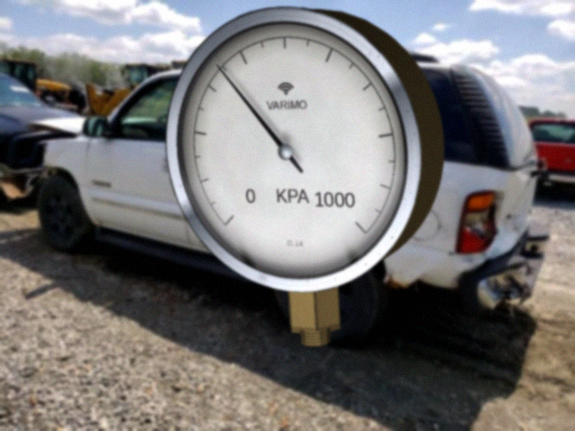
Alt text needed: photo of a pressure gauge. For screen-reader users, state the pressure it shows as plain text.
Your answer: 350 kPa
